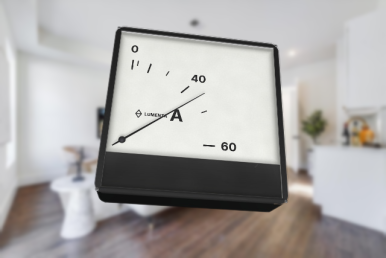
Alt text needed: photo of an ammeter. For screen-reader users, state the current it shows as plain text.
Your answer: 45 A
